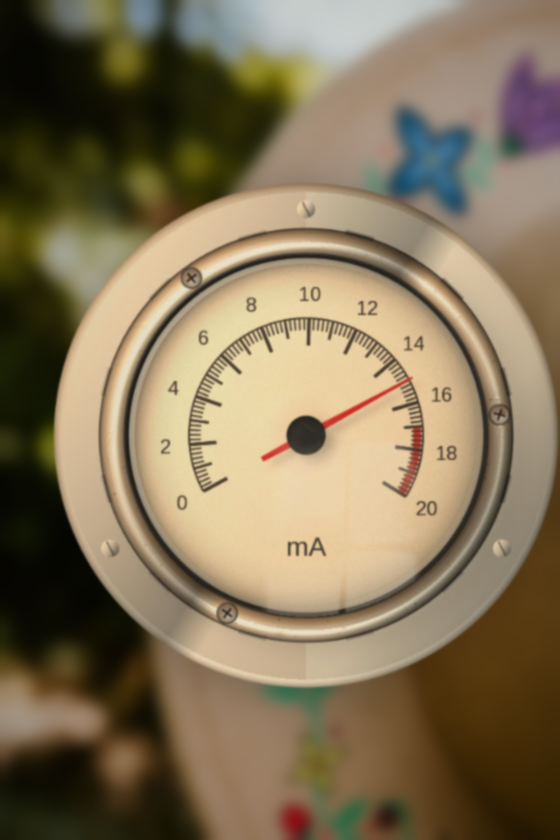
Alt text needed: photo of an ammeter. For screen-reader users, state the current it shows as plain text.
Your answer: 15 mA
